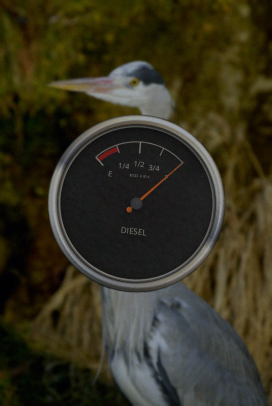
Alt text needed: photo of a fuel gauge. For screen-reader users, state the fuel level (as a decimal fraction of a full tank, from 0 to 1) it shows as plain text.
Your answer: 1
